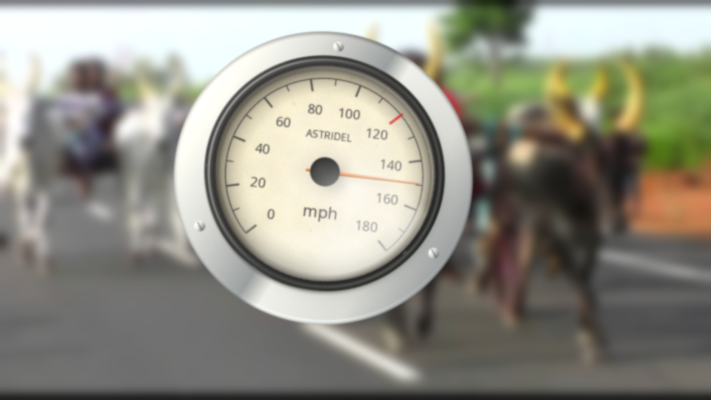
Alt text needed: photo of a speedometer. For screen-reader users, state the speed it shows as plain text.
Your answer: 150 mph
